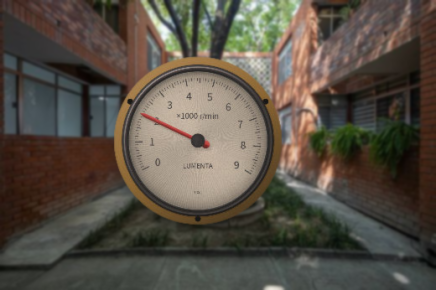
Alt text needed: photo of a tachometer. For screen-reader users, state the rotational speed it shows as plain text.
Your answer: 2000 rpm
